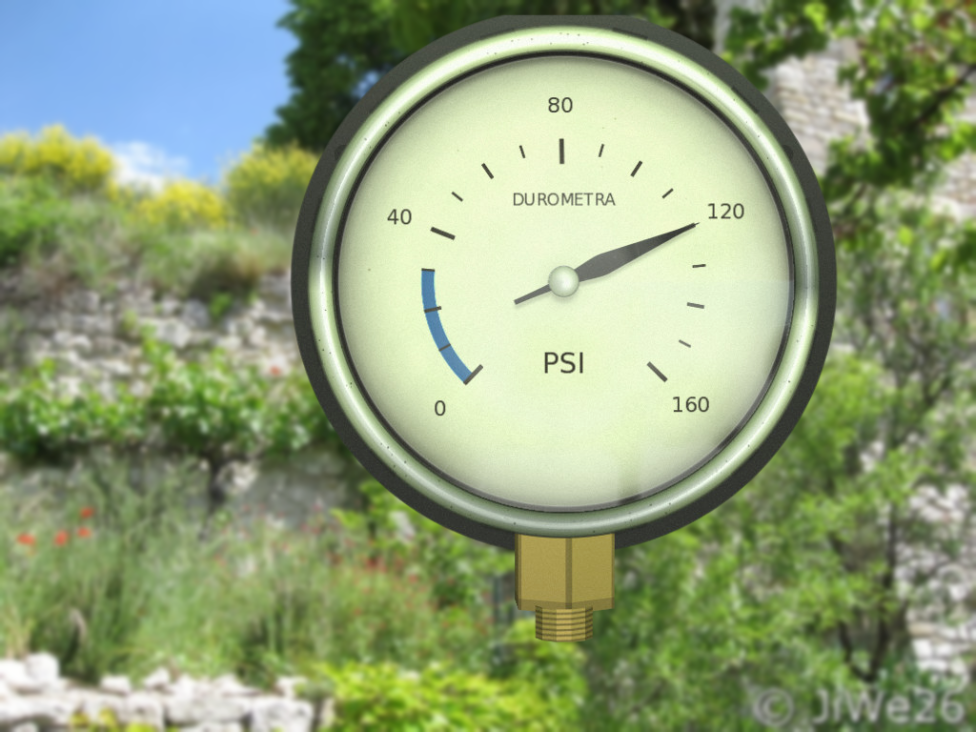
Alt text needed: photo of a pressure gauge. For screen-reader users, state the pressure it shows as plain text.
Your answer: 120 psi
